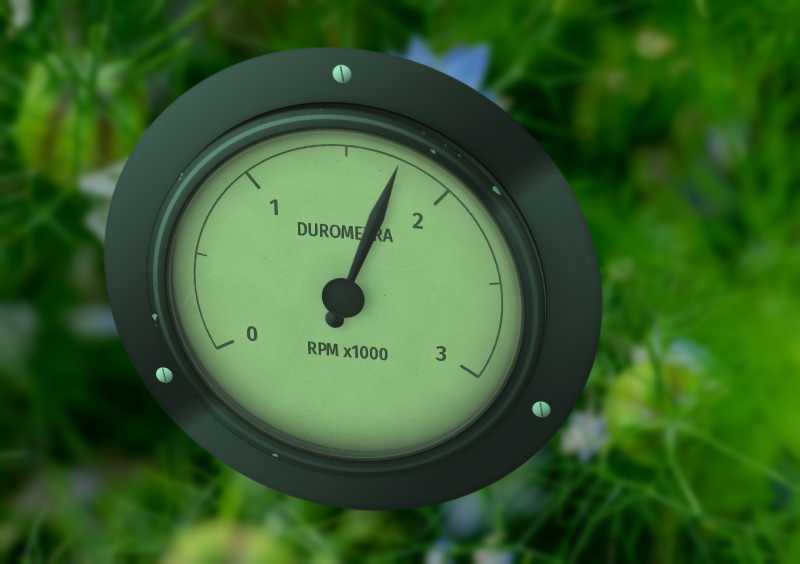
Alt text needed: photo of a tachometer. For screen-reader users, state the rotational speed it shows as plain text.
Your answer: 1750 rpm
